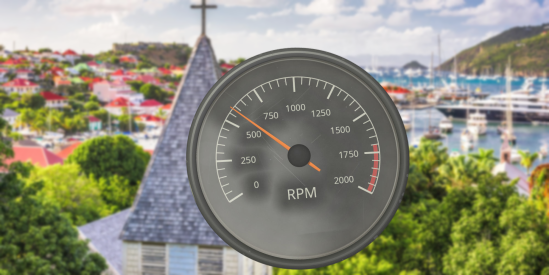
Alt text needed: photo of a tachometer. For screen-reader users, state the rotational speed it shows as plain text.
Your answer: 575 rpm
